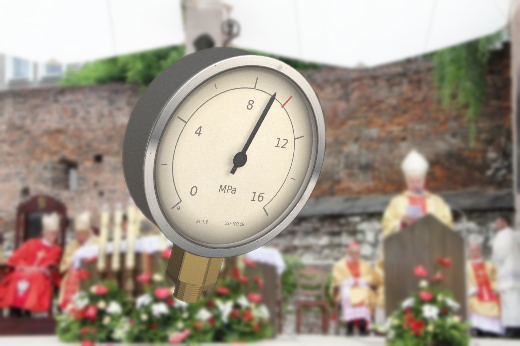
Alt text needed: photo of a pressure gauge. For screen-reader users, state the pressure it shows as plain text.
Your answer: 9 MPa
